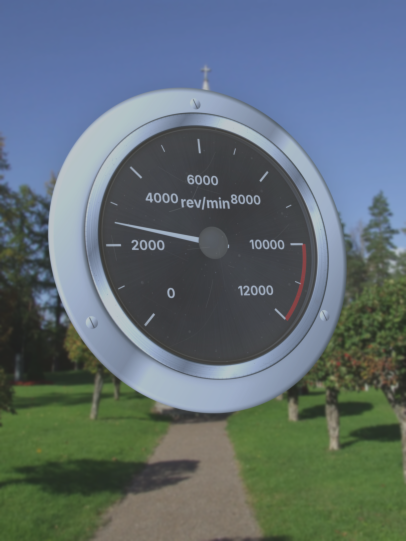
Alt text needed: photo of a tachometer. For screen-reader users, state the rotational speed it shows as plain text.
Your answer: 2500 rpm
